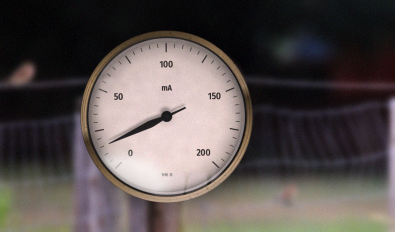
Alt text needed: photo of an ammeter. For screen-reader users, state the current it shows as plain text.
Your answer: 15 mA
